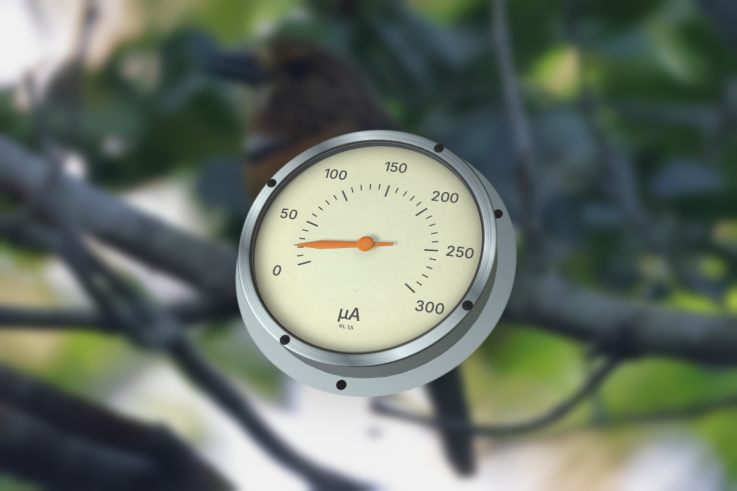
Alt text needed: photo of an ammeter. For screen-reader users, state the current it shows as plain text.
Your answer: 20 µA
